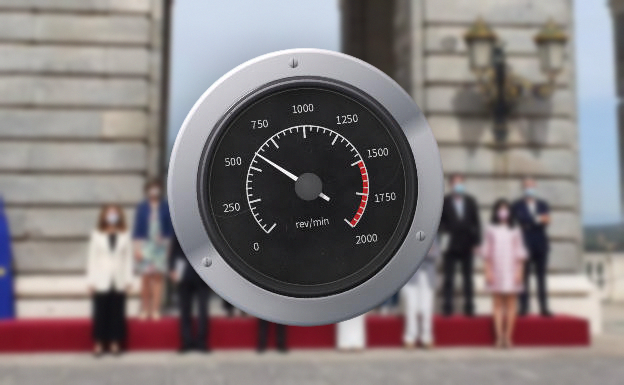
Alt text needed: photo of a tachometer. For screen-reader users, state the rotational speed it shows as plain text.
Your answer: 600 rpm
